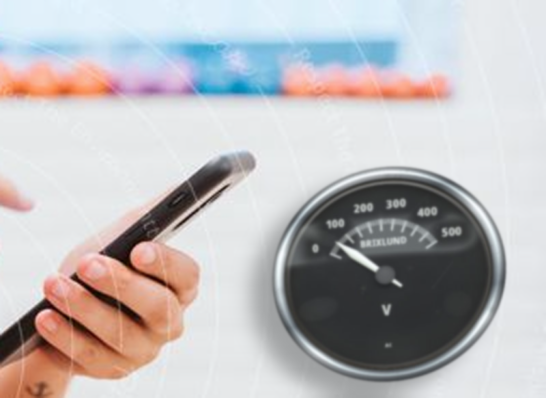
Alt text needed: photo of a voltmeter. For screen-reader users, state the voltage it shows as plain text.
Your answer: 50 V
